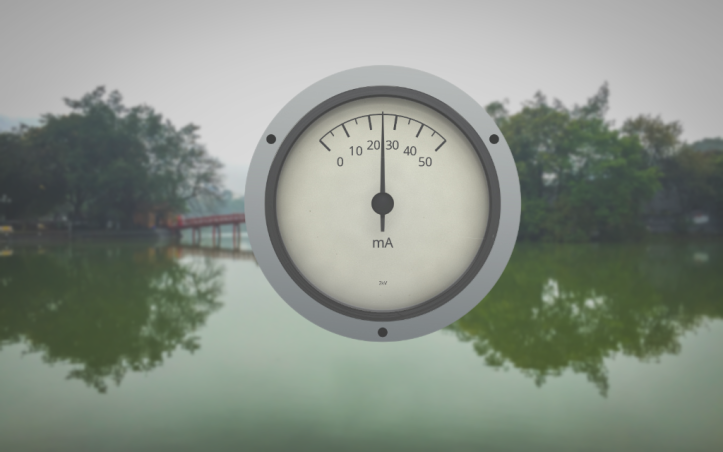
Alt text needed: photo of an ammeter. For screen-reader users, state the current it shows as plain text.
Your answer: 25 mA
